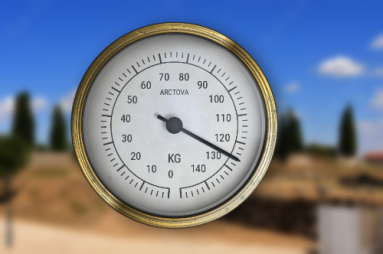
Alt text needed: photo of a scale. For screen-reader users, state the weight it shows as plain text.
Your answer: 126 kg
